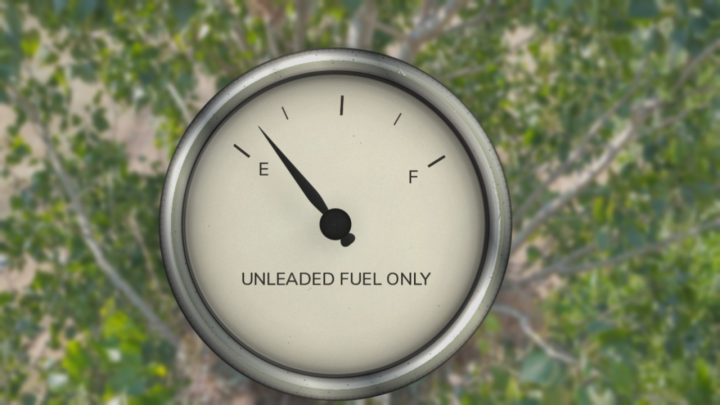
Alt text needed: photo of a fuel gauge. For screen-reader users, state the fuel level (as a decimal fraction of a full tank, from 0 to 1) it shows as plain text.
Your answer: 0.125
